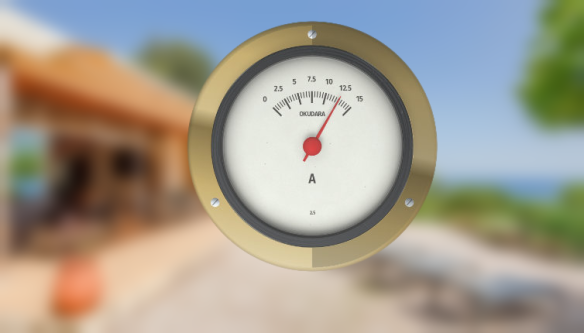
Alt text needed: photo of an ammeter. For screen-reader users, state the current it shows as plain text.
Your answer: 12.5 A
